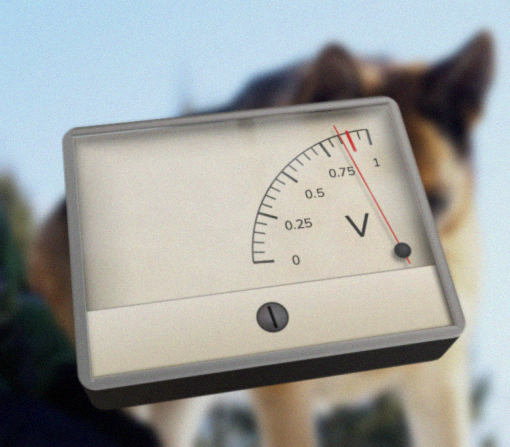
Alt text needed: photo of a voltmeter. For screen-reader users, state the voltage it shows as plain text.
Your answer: 0.85 V
